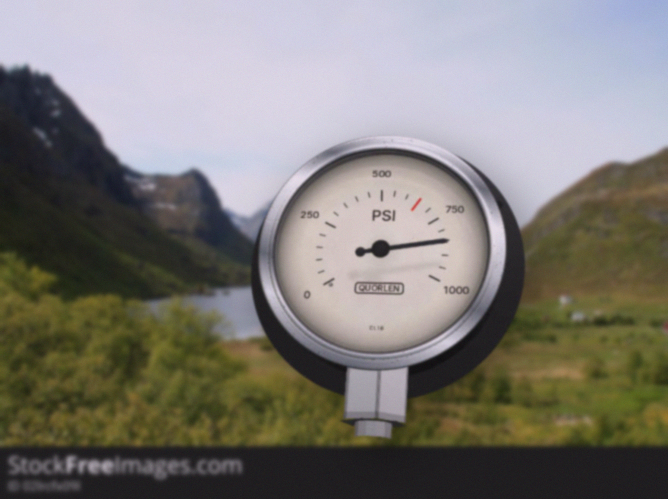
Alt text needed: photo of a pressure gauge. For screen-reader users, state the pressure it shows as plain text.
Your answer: 850 psi
